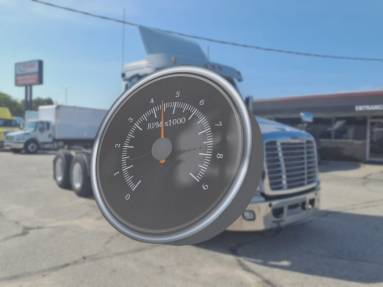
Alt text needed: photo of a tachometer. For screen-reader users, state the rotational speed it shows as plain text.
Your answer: 4500 rpm
